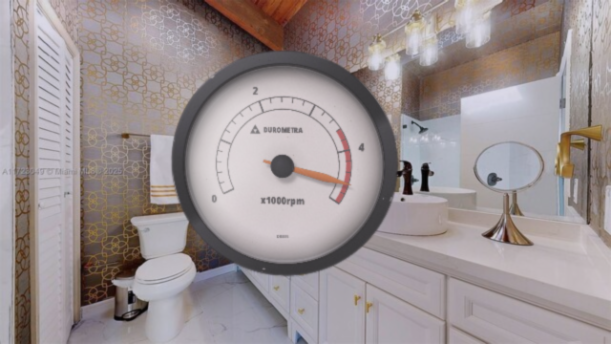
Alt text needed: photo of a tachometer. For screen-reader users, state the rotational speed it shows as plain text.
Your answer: 4600 rpm
